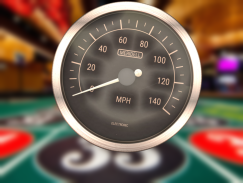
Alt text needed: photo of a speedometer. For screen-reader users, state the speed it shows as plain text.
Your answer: 0 mph
